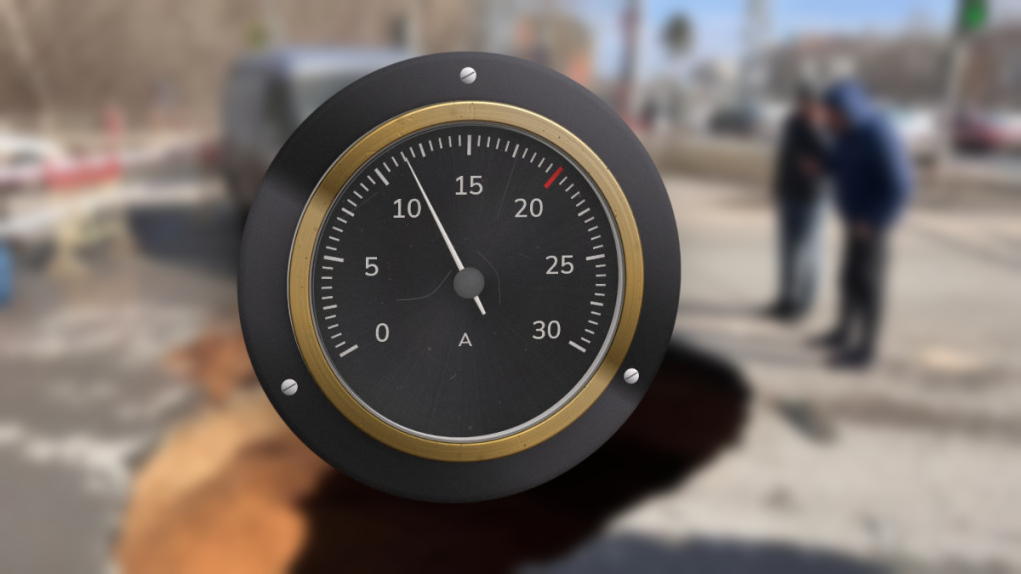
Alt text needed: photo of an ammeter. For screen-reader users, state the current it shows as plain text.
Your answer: 11.5 A
